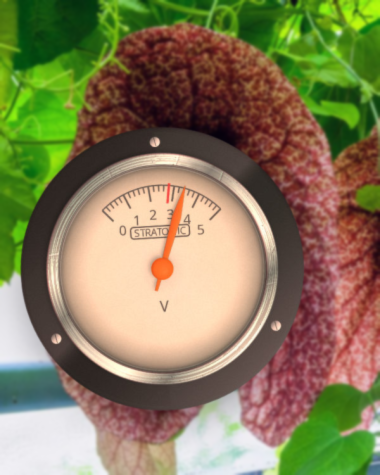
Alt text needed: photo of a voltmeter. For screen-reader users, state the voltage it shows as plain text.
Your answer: 3.4 V
